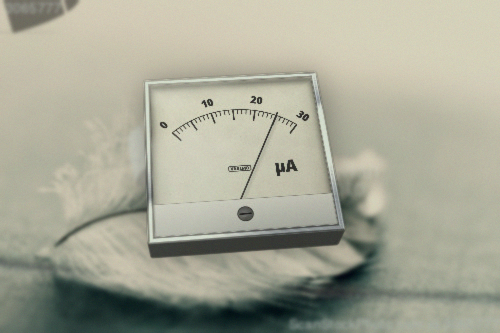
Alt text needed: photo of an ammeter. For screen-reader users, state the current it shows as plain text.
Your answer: 25 µA
